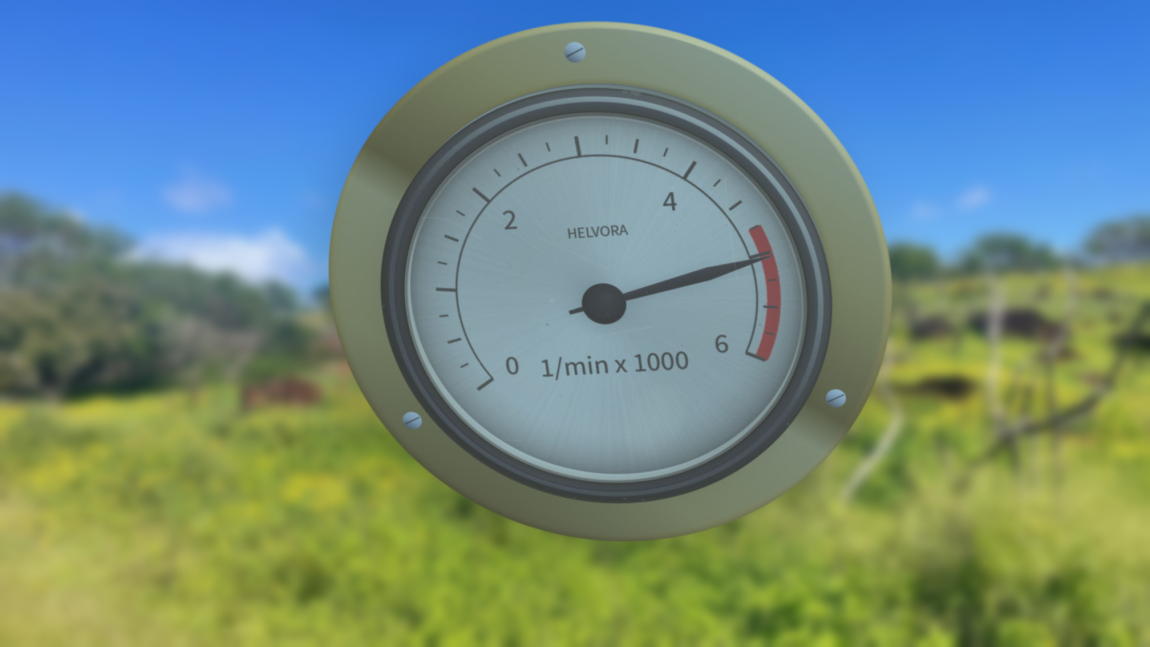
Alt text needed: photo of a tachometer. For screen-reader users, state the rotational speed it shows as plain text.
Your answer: 5000 rpm
